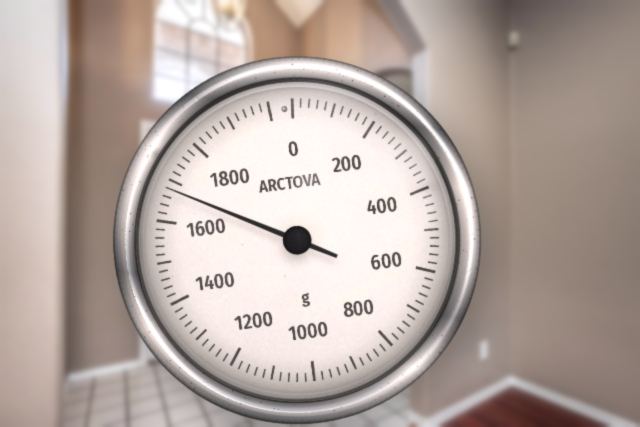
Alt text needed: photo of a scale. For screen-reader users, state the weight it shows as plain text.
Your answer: 1680 g
